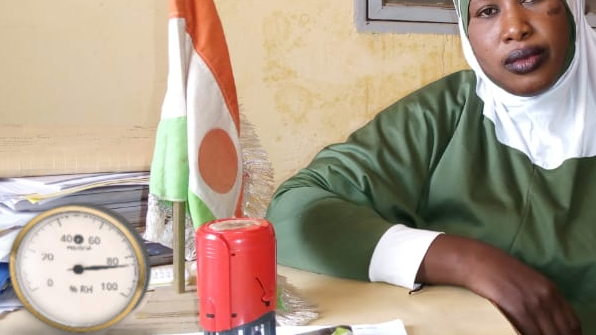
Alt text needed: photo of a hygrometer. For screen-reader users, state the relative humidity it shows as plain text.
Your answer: 84 %
